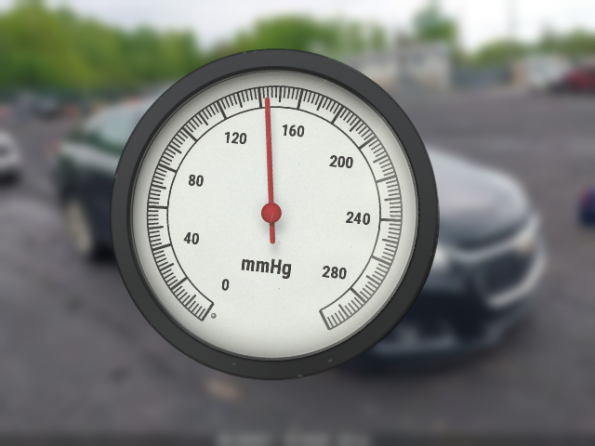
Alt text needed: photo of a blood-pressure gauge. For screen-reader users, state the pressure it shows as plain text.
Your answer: 144 mmHg
